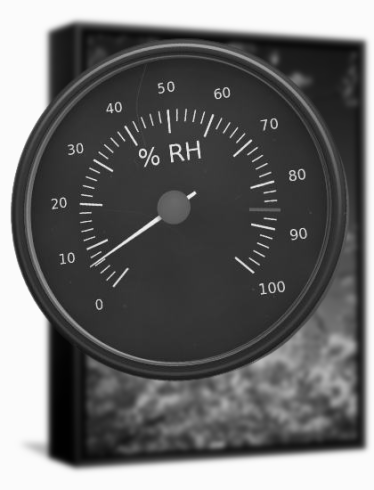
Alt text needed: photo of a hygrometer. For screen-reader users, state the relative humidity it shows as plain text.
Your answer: 6 %
